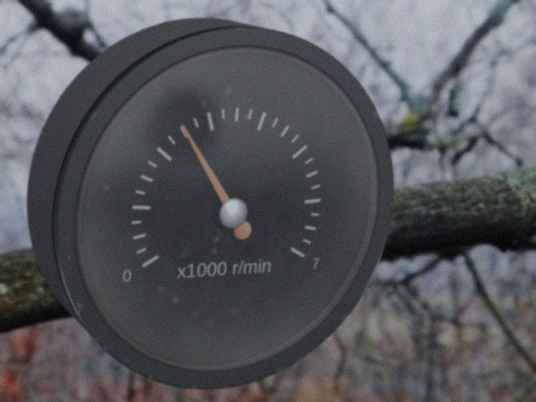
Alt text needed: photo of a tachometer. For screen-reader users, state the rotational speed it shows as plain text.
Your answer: 2500 rpm
